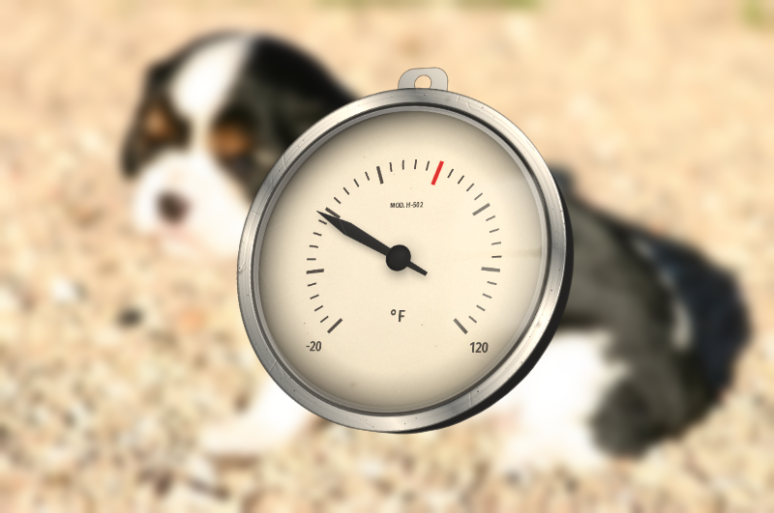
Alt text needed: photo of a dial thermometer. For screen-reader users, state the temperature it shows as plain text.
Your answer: 18 °F
